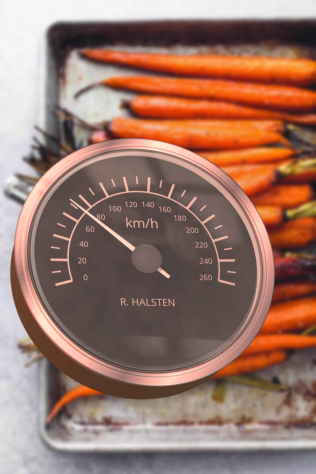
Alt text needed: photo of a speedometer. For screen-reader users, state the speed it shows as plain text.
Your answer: 70 km/h
